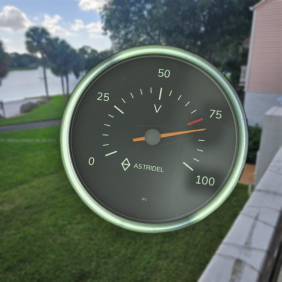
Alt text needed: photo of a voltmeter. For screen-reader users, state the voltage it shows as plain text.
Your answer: 80 V
